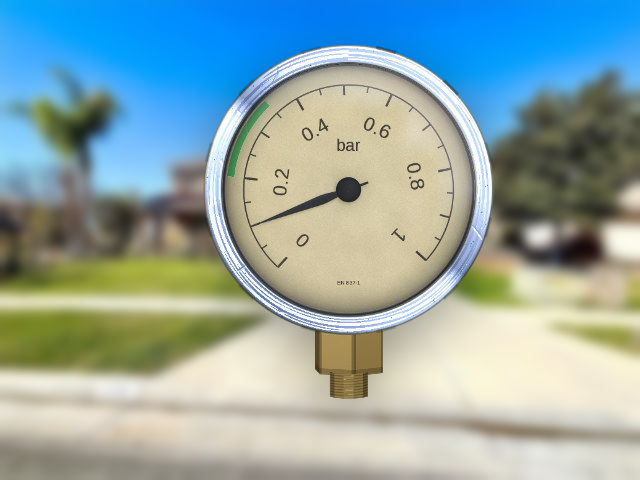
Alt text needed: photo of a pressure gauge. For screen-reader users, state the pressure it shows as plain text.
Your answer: 0.1 bar
